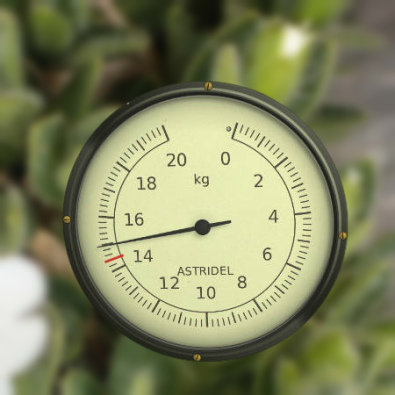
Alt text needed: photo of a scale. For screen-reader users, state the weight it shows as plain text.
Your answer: 15 kg
